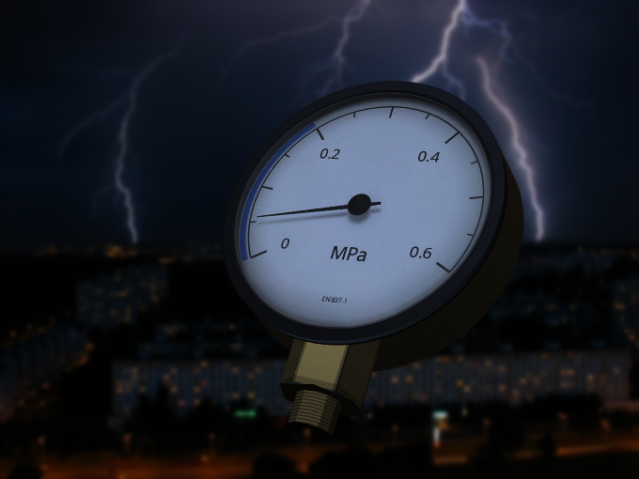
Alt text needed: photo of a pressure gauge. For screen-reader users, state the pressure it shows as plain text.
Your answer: 0.05 MPa
